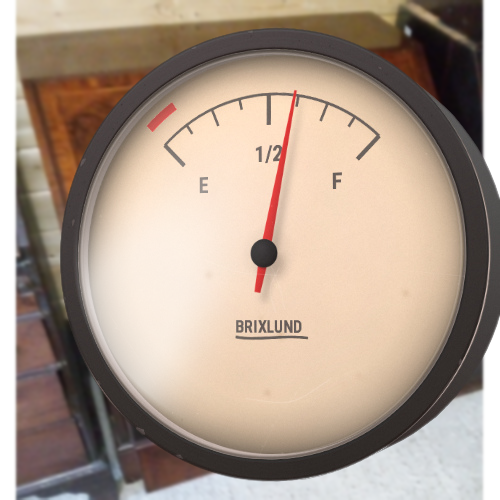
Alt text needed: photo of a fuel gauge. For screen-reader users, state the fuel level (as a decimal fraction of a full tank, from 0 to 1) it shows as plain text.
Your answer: 0.625
